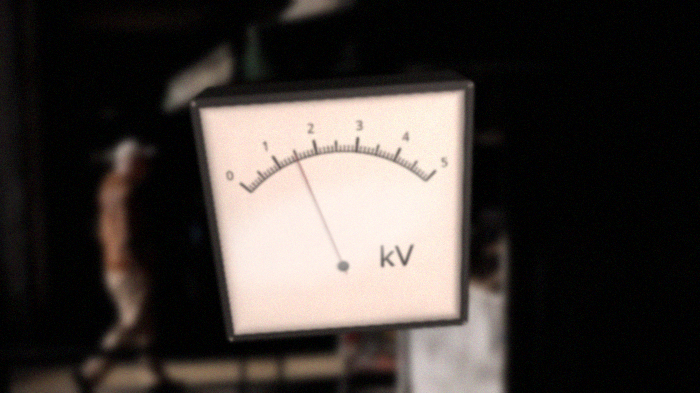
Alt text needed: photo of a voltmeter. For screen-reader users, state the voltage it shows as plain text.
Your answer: 1.5 kV
